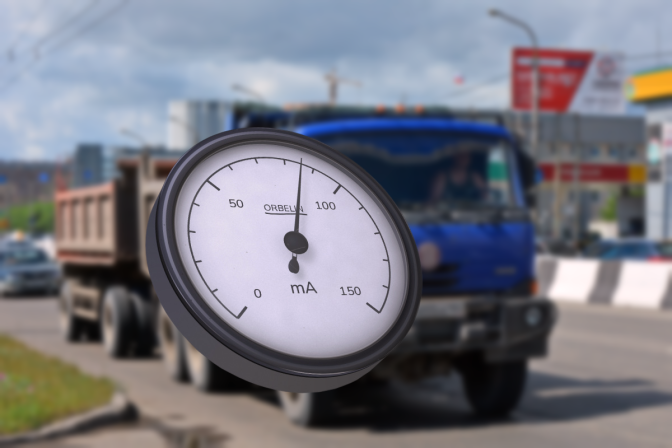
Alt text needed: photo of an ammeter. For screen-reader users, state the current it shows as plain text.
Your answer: 85 mA
